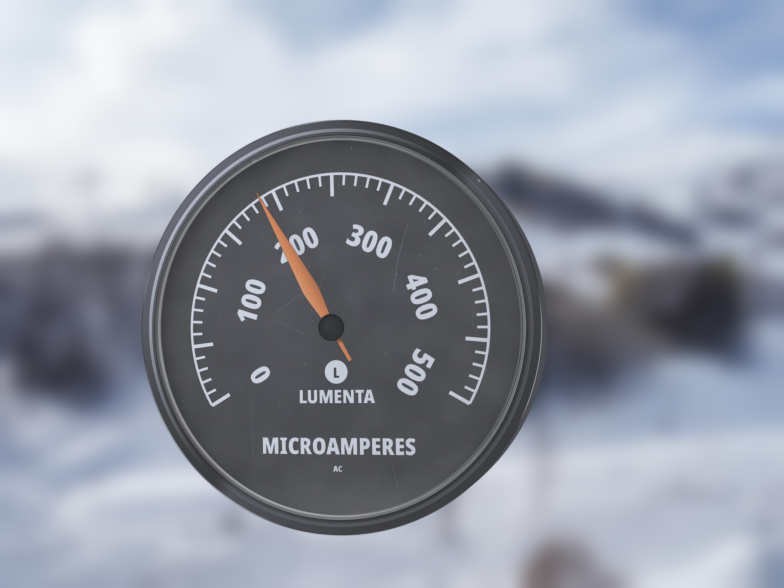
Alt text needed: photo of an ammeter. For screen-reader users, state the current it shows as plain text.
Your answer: 190 µA
